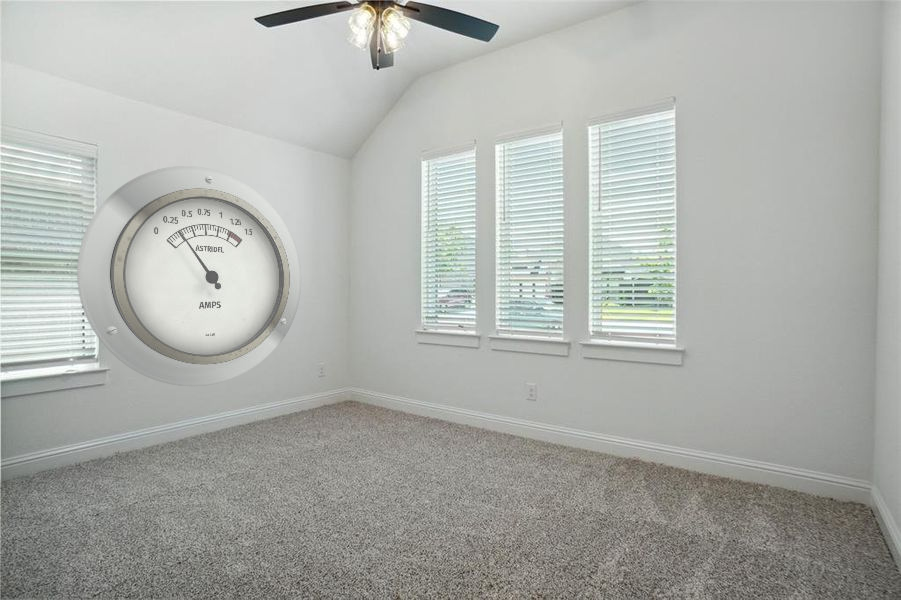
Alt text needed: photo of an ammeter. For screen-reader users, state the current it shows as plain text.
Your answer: 0.25 A
